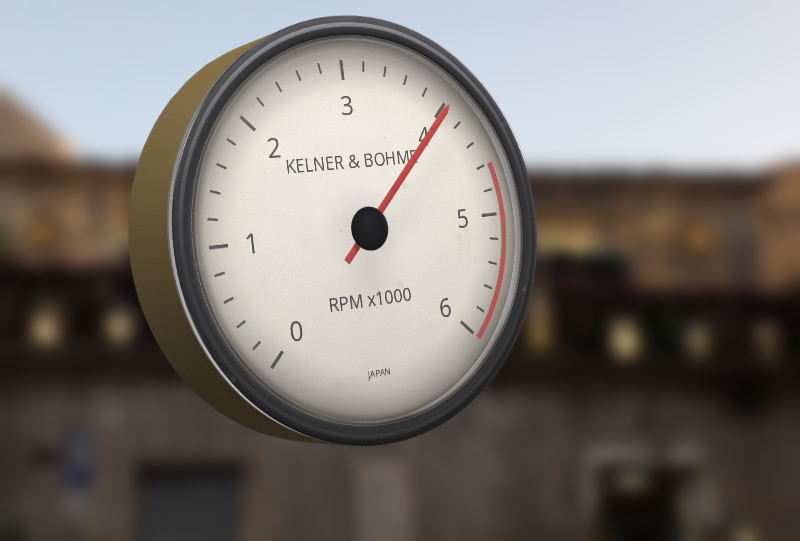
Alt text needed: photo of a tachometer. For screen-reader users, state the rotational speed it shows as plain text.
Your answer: 4000 rpm
